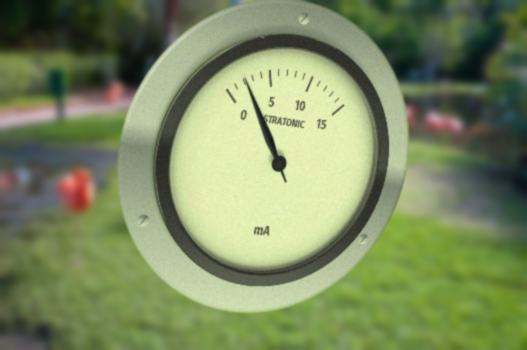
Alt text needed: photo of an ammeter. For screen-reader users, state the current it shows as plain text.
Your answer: 2 mA
